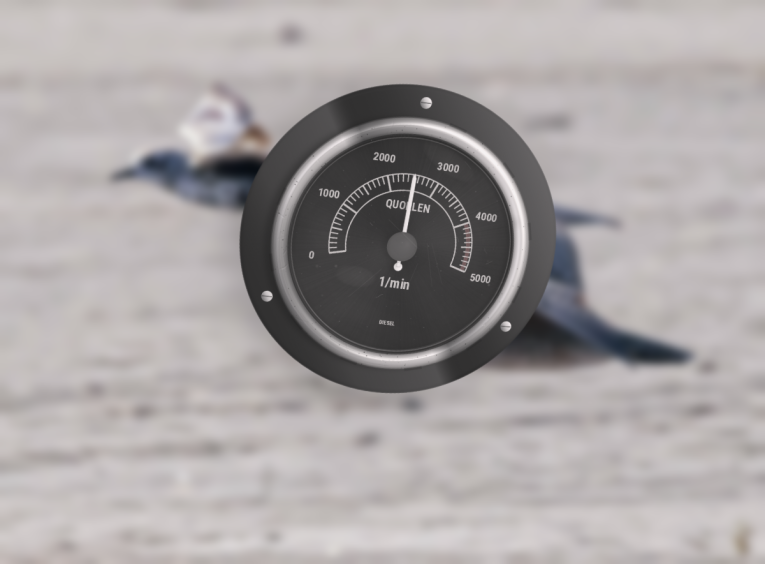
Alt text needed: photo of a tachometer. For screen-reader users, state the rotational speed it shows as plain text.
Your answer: 2500 rpm
